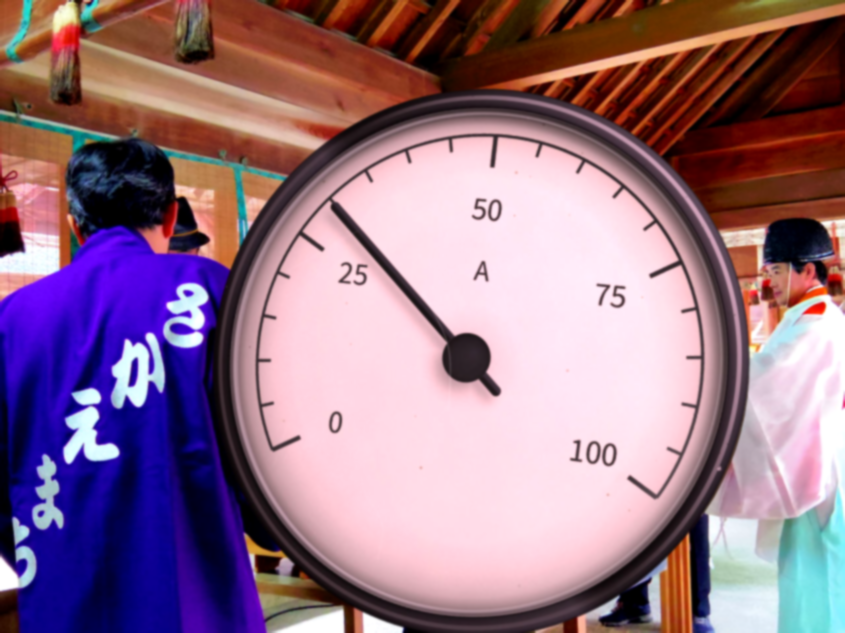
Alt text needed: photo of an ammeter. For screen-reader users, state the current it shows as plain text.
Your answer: 30 A
